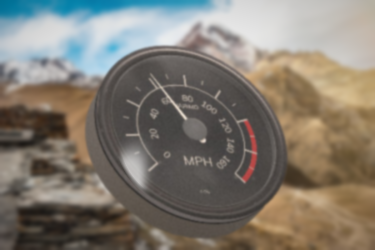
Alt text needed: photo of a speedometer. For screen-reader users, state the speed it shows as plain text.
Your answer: 60 mph
